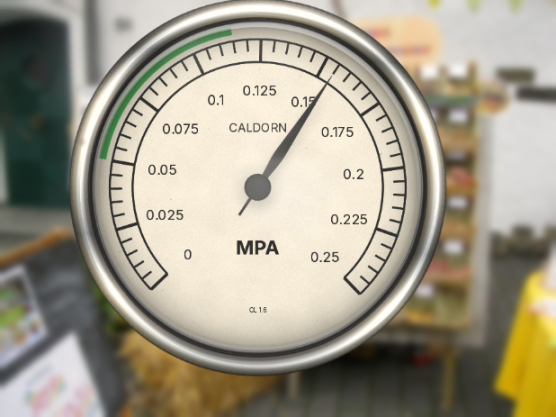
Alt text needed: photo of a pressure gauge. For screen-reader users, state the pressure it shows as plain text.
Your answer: 0.155 MPa
